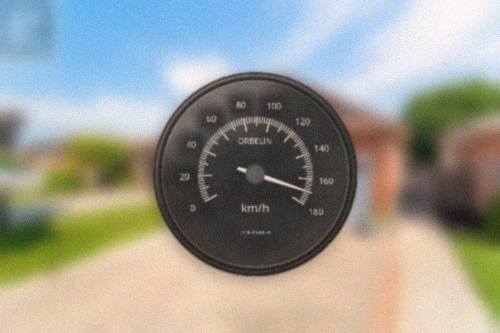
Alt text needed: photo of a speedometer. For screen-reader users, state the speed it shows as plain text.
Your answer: 170 km/h
